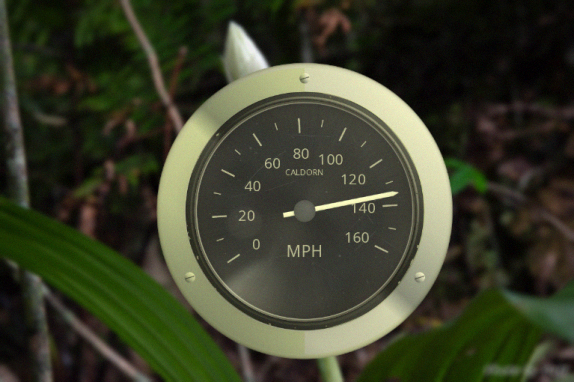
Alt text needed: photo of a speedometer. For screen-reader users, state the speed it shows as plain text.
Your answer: 135 mph
